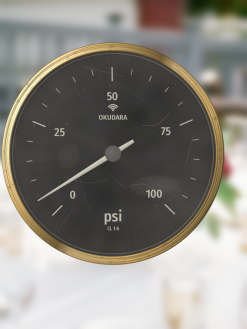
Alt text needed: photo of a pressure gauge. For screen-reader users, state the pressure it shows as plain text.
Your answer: 5 psi
